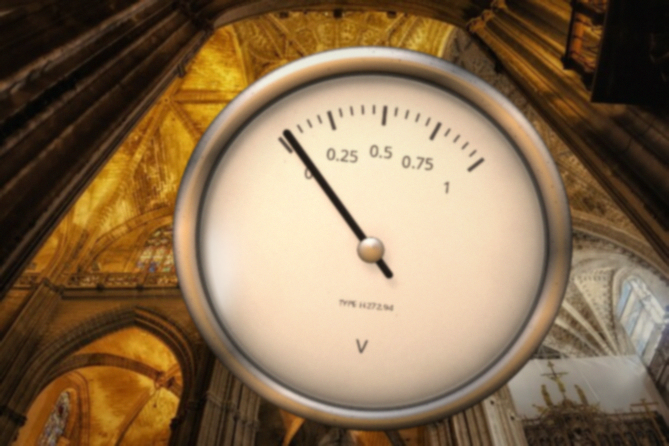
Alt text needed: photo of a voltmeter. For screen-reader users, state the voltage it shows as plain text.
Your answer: 0.05 V
